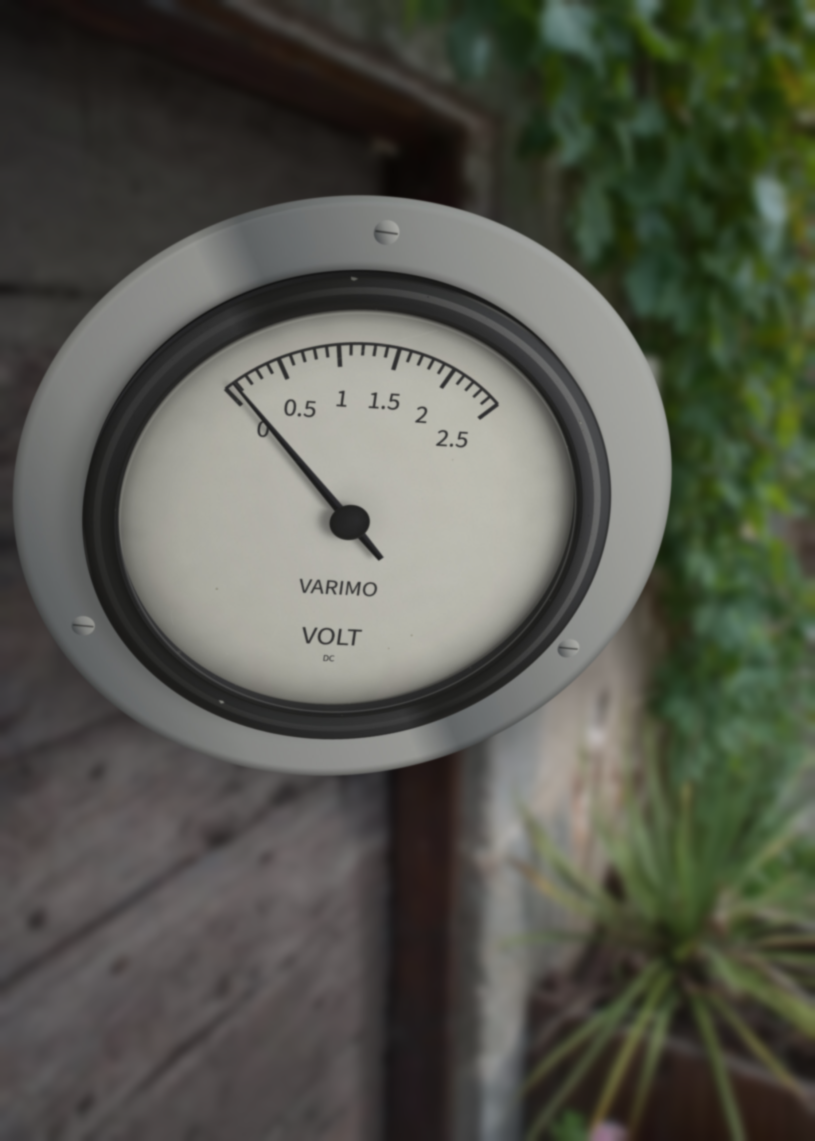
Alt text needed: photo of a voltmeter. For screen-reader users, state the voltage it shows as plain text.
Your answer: 0.1 V
